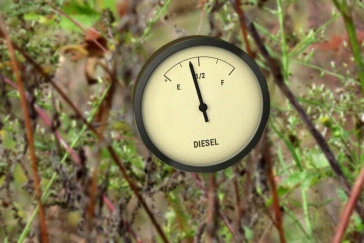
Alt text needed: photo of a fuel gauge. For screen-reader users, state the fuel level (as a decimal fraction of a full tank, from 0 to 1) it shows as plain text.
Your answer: 0.375
